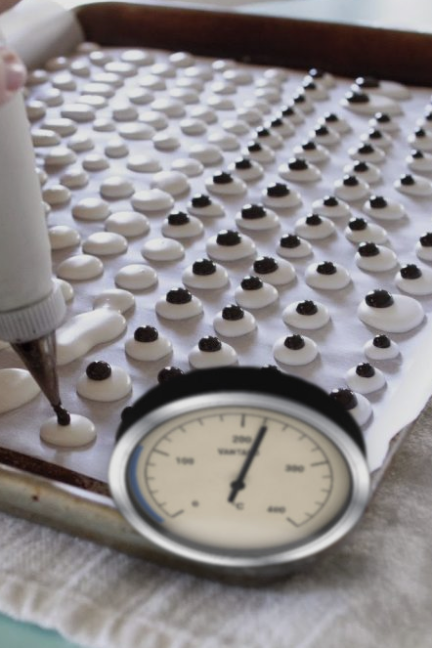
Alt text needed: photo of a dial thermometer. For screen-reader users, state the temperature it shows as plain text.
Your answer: 220 °C
